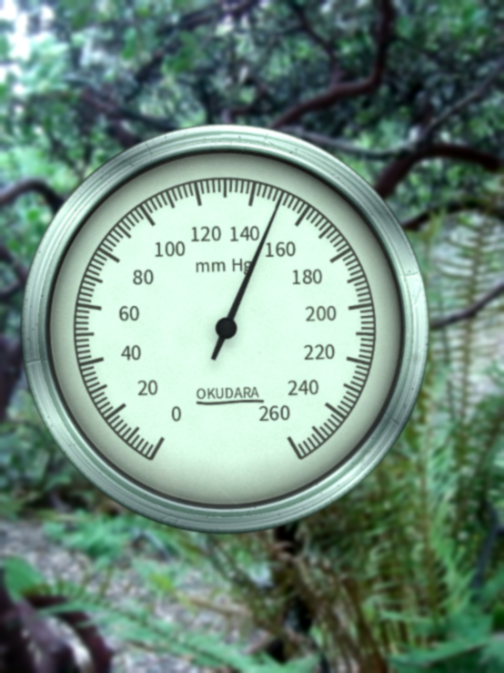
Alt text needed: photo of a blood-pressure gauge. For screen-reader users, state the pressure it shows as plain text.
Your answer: 150 mmHg
